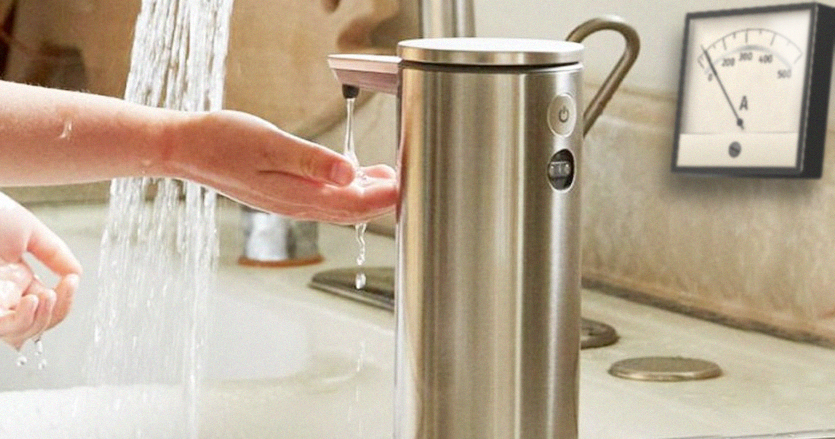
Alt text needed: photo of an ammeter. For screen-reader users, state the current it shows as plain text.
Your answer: 100 A
